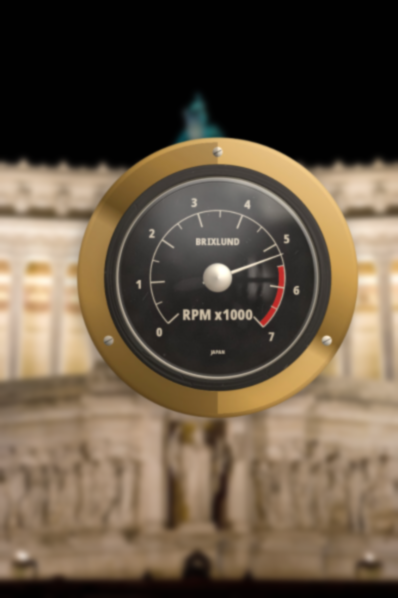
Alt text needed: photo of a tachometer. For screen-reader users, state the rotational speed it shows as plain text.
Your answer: 5250 rpm
